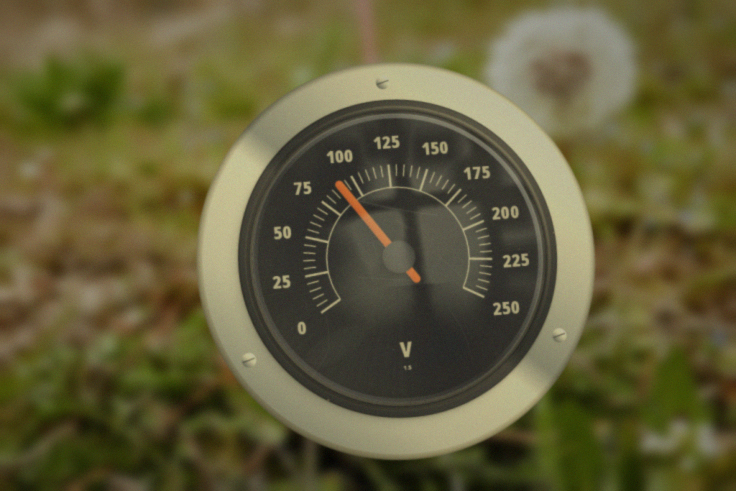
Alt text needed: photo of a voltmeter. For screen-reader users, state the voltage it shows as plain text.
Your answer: 90 V
